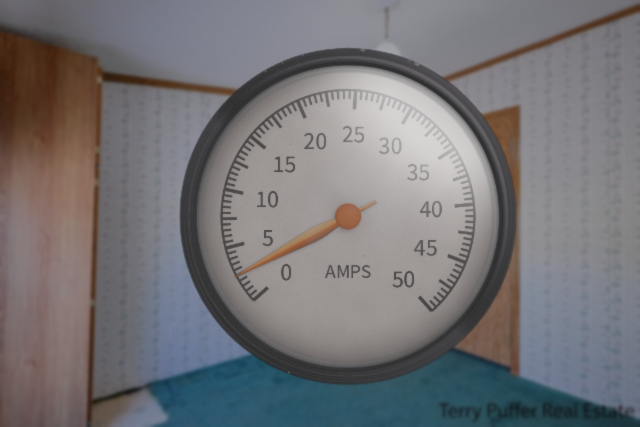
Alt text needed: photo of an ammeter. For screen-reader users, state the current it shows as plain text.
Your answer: 2.5 A
